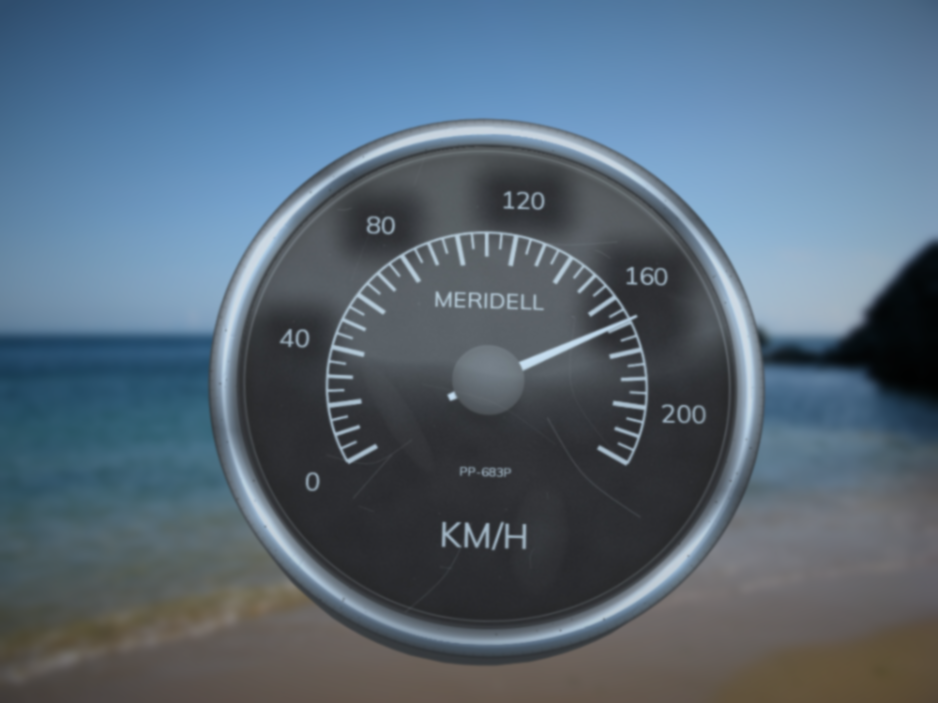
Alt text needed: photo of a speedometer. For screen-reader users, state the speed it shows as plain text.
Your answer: 170 km/h
